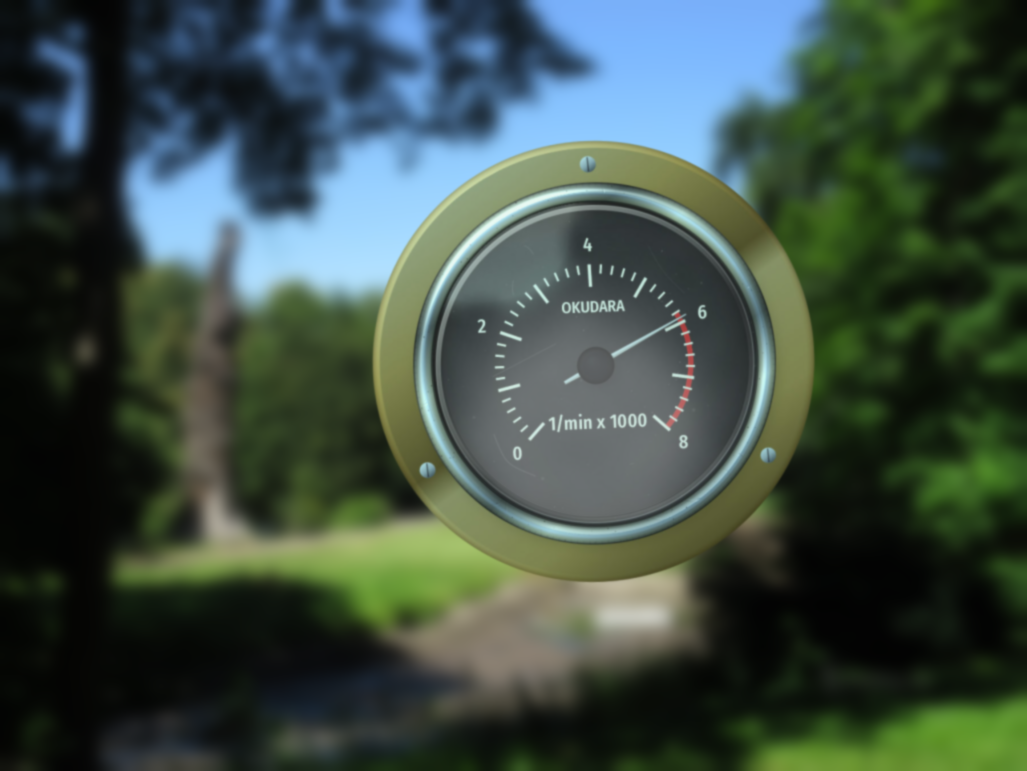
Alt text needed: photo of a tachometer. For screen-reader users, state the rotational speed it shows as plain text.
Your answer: 5900 rpm
